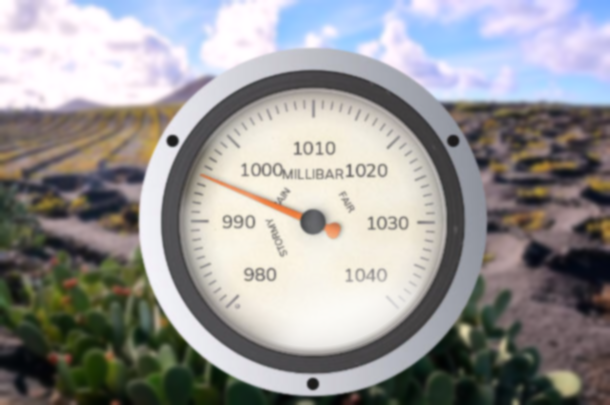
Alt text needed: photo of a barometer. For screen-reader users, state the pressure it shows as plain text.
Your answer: 995 mbar
